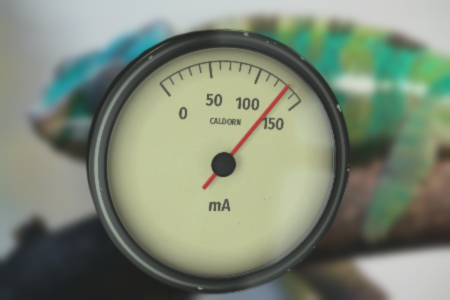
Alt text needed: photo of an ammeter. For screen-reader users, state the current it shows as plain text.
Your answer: 130 mA
